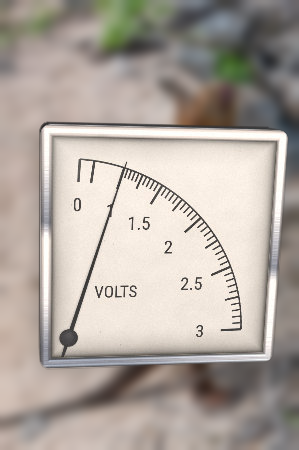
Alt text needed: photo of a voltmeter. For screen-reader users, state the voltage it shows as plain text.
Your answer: 1 V
